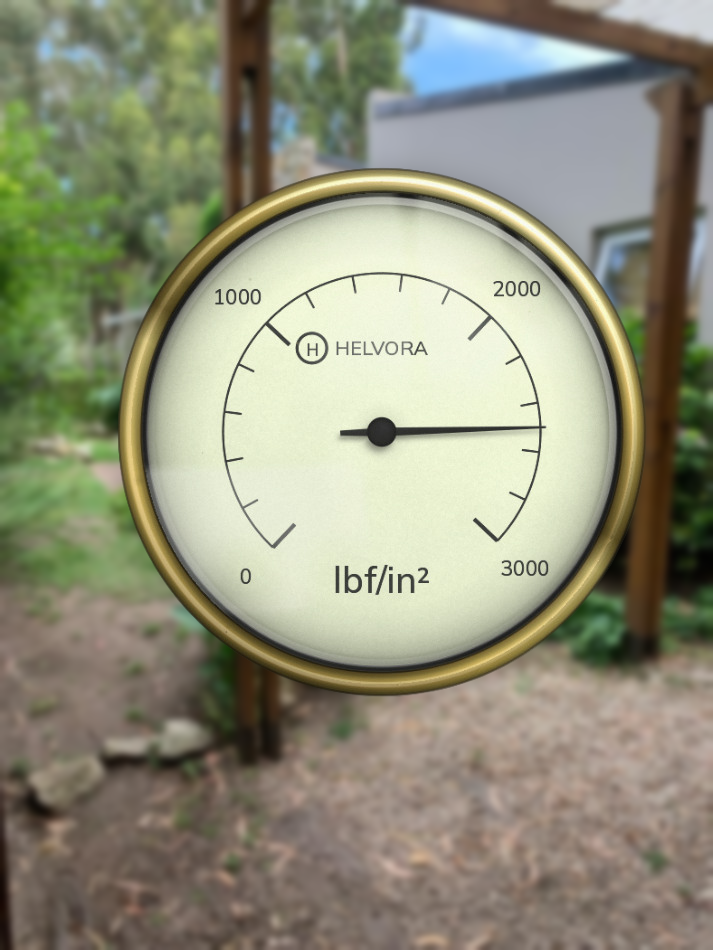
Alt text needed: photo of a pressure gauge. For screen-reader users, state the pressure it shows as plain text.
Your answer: 2500 psi
